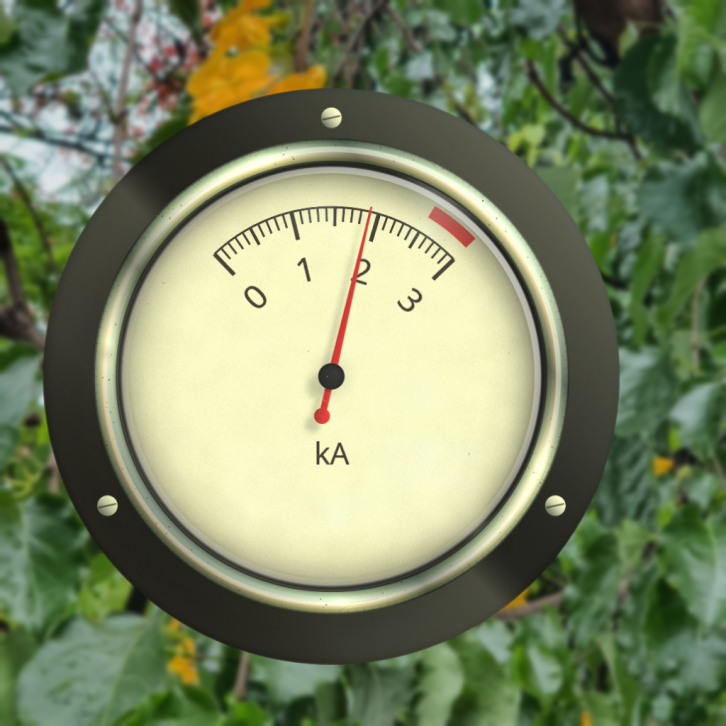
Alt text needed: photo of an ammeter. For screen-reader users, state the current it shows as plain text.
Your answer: 1.9 kA
